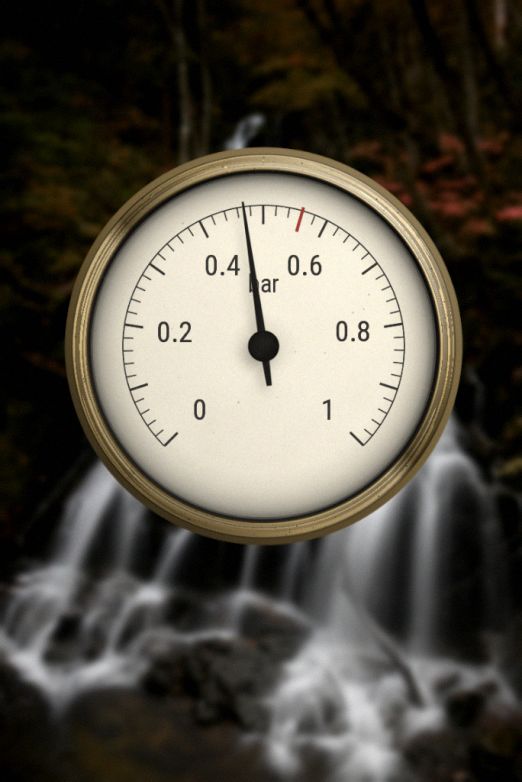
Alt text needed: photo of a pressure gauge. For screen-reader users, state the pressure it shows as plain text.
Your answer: 0.47 bar
